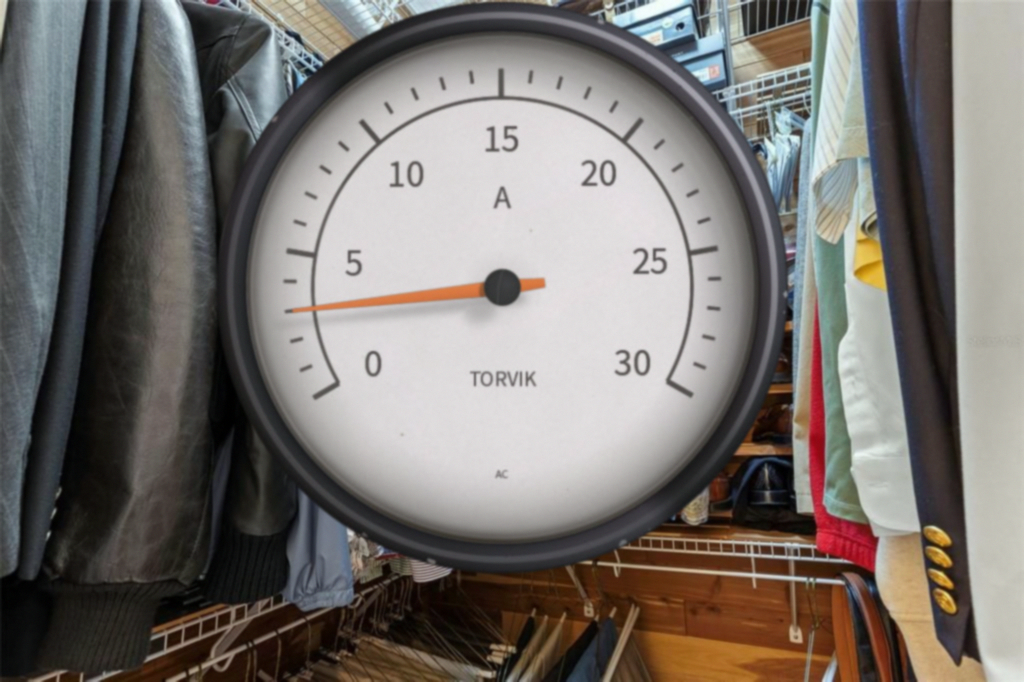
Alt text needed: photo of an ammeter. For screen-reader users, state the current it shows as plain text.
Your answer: 3 A
